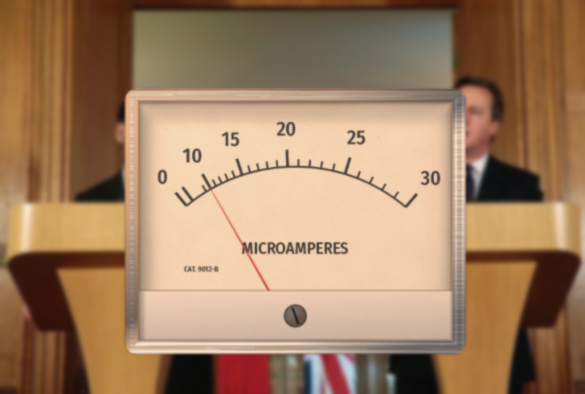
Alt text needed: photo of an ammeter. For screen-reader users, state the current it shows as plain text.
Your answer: 10 µA
